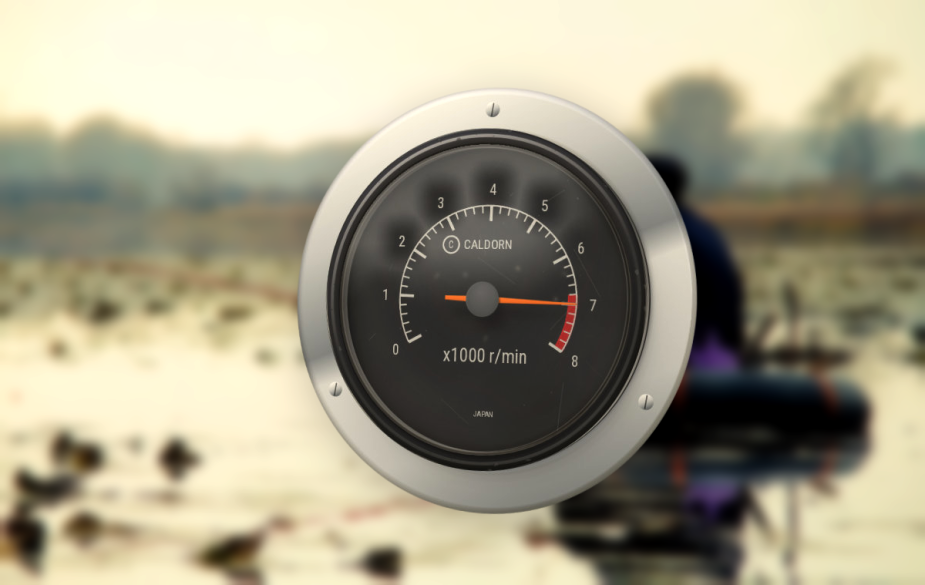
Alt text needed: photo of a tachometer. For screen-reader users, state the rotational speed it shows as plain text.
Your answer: 7000 rpm
